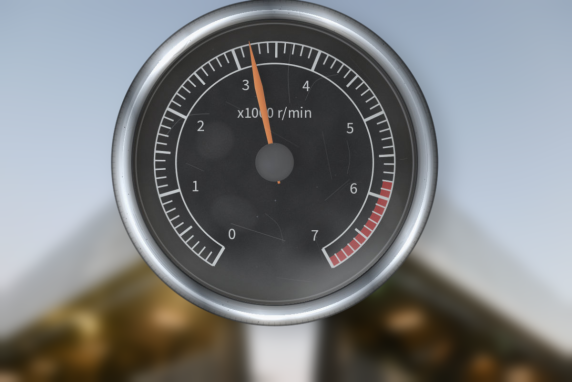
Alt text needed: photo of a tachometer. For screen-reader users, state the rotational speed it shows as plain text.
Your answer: 3200 rpm
